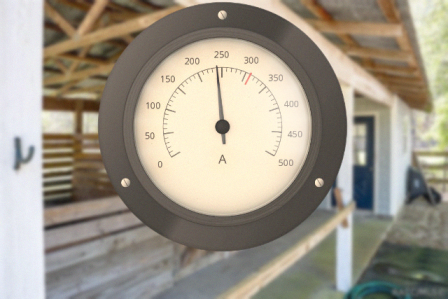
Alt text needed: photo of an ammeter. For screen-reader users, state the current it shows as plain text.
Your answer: 240 A
